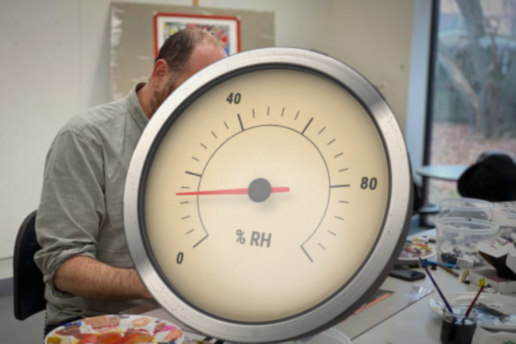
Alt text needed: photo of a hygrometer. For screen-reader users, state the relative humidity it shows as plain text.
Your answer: 14 %
